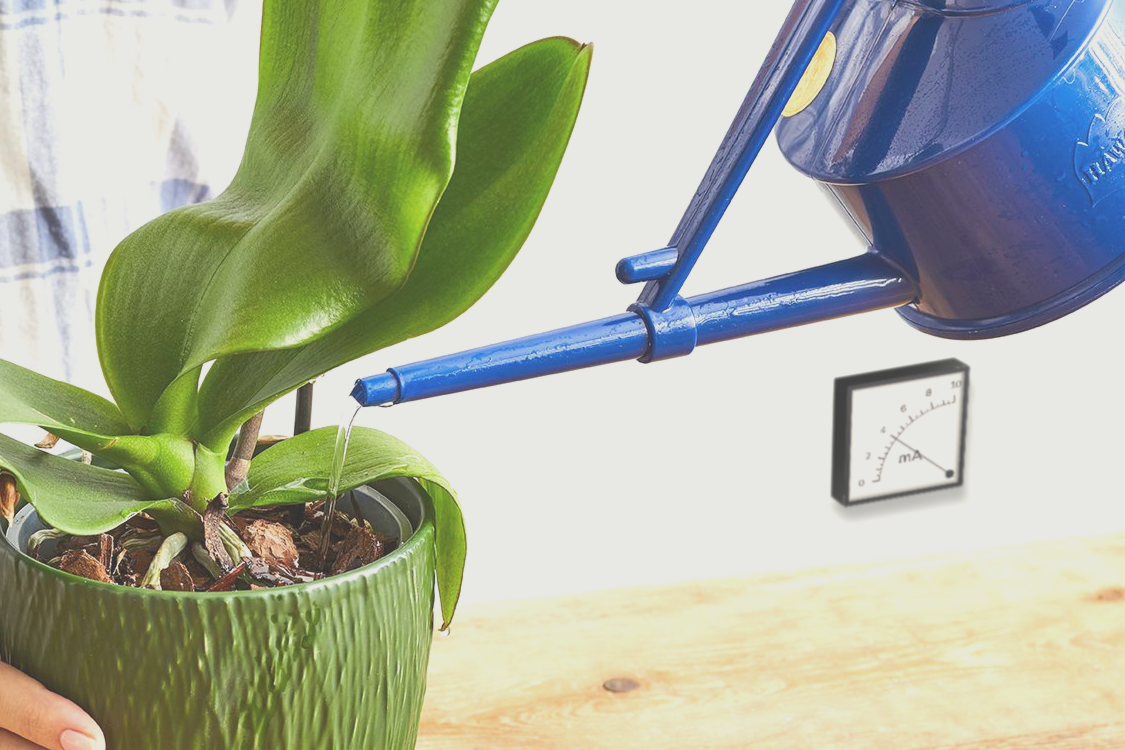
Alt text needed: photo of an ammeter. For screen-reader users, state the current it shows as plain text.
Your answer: 4 mA
